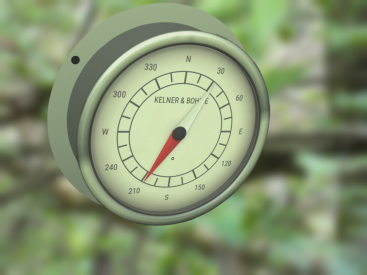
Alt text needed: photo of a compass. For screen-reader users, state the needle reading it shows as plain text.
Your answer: 210 °
